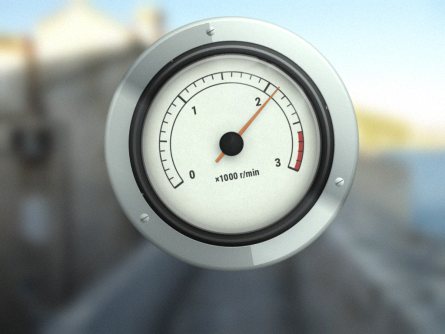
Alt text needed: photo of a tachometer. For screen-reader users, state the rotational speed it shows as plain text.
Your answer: 2100 rpm
